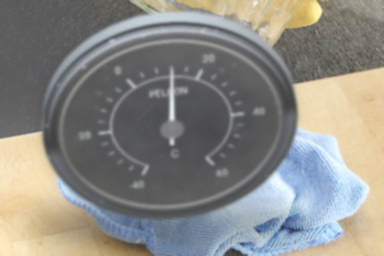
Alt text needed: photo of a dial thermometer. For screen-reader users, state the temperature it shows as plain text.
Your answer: 12 °C
